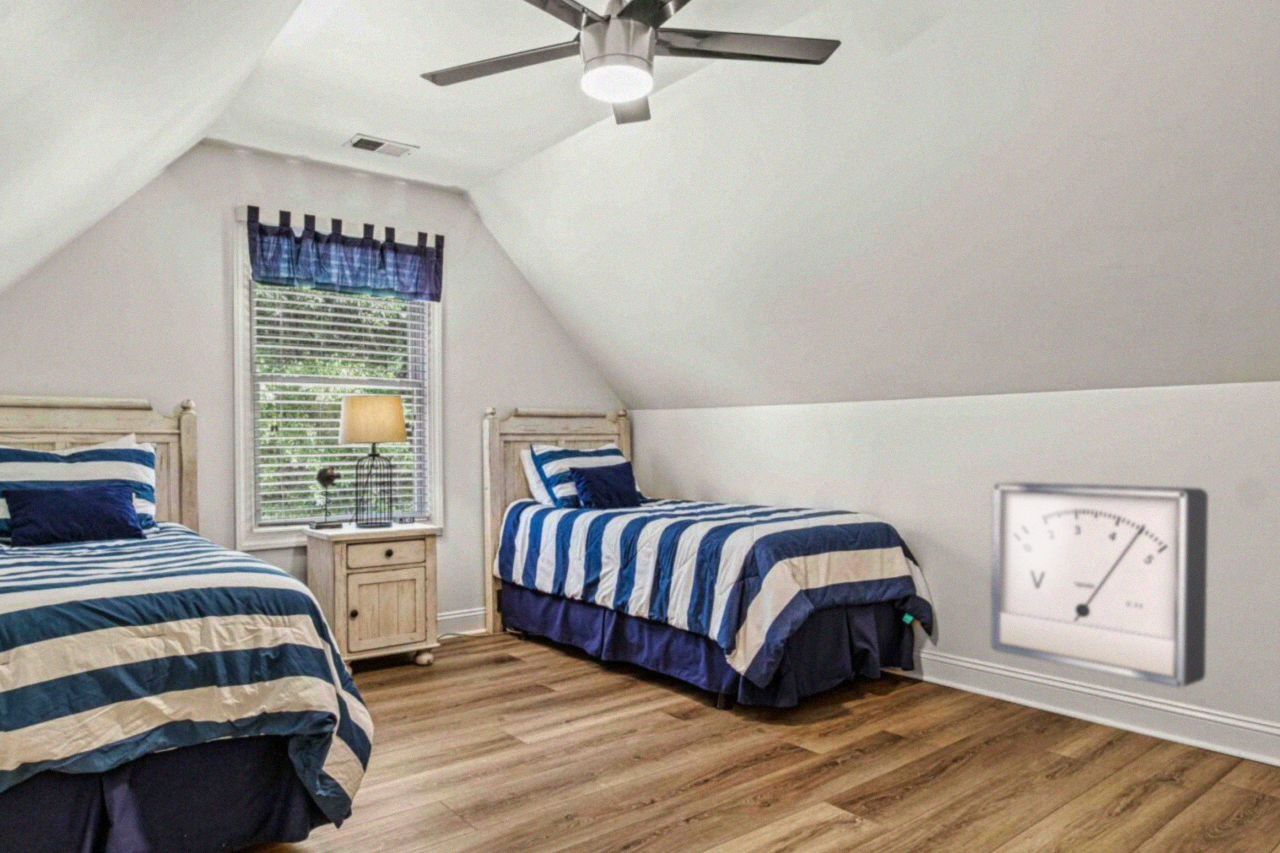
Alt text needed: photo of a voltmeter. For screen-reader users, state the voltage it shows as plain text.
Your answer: 4.5 V
